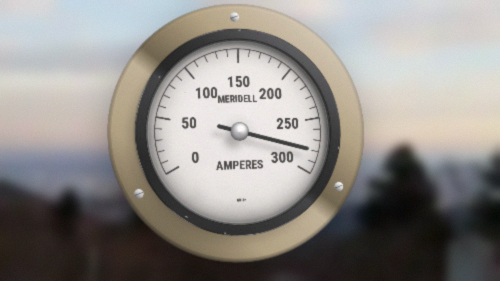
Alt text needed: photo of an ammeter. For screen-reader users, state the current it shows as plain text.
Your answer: 280 A
